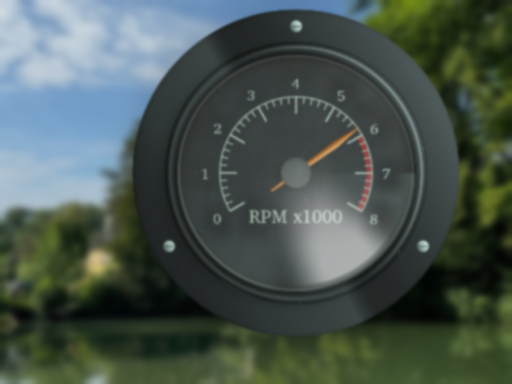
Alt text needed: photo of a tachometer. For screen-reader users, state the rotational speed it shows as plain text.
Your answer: 5800 rpm
